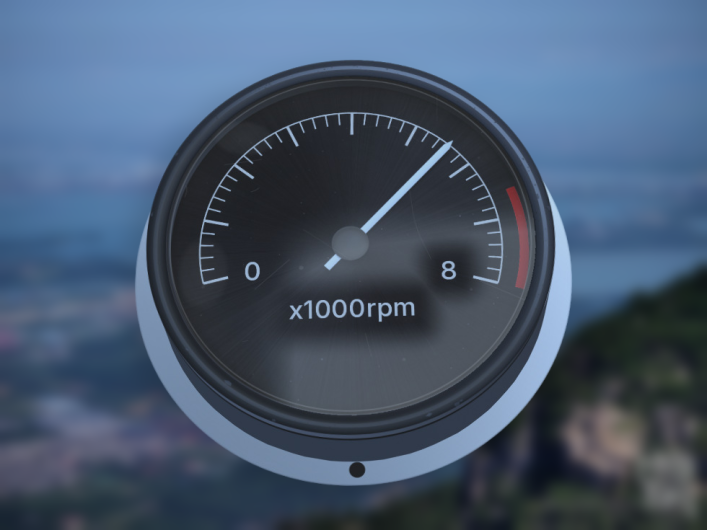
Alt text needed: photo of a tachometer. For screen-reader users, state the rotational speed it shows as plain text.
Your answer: 5600 rpm
